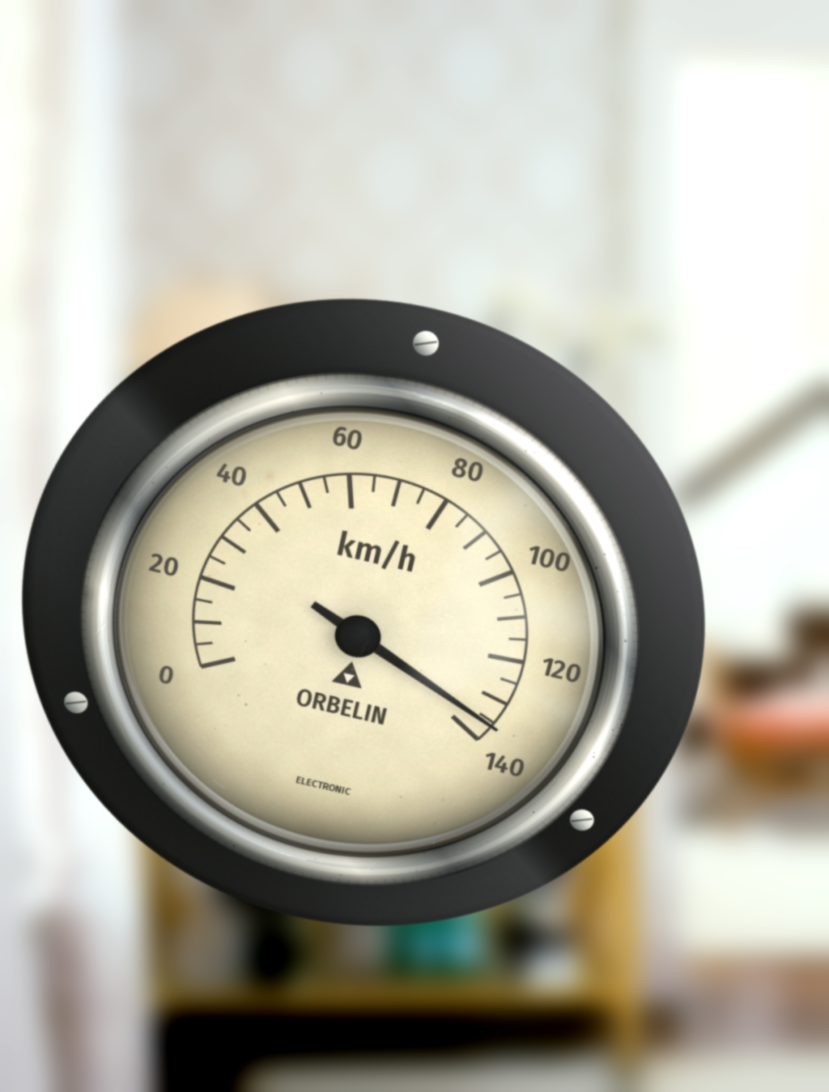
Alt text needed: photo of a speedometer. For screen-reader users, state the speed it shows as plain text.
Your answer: 135 km/h
